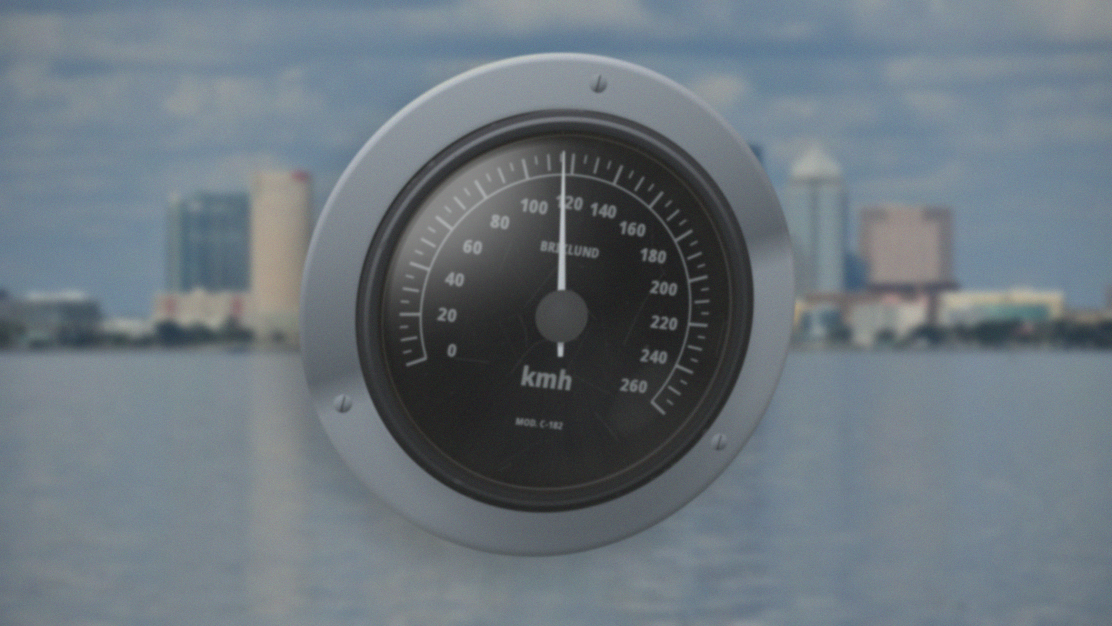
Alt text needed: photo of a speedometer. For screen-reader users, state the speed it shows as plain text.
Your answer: 115 km/h
